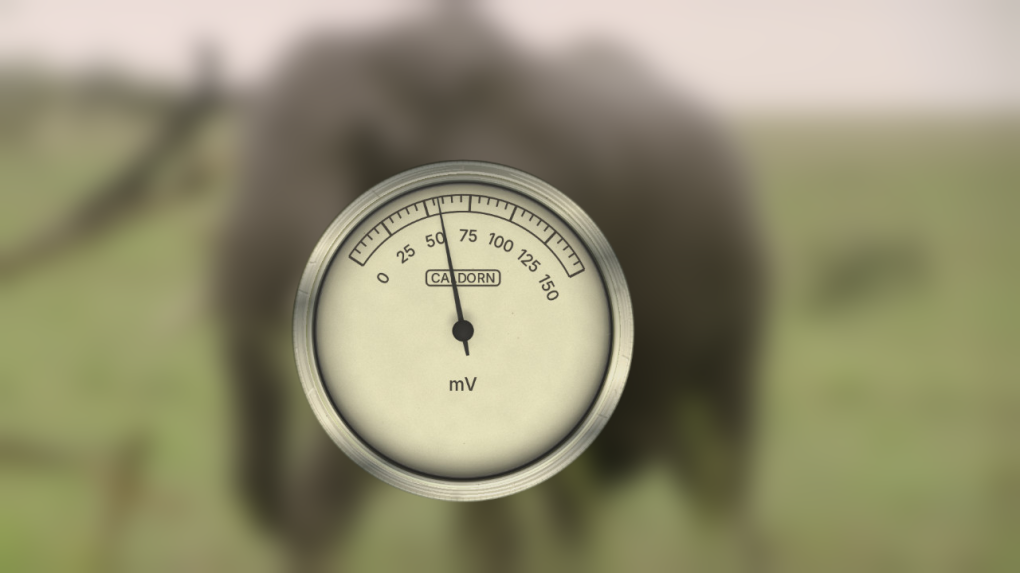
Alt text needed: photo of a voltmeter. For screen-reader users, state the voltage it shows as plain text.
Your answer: 57.5 mV
